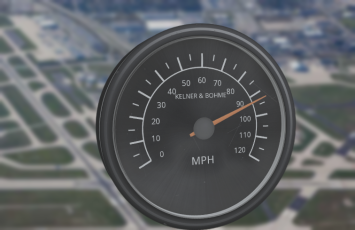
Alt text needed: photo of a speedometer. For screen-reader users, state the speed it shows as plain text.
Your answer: 92.5 mph
